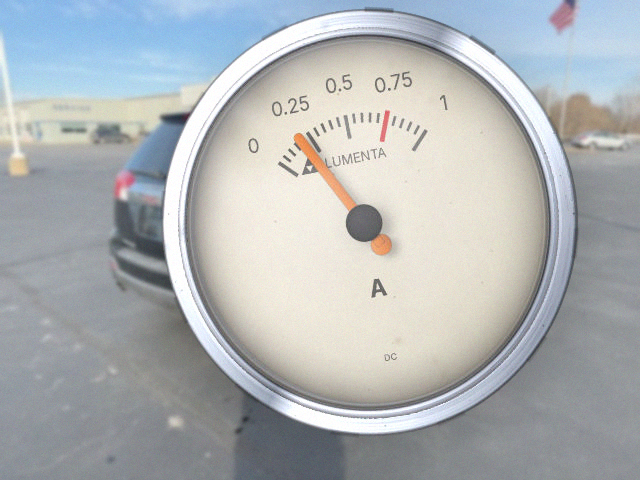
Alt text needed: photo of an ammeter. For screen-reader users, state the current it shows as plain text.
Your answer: 0.2 A
